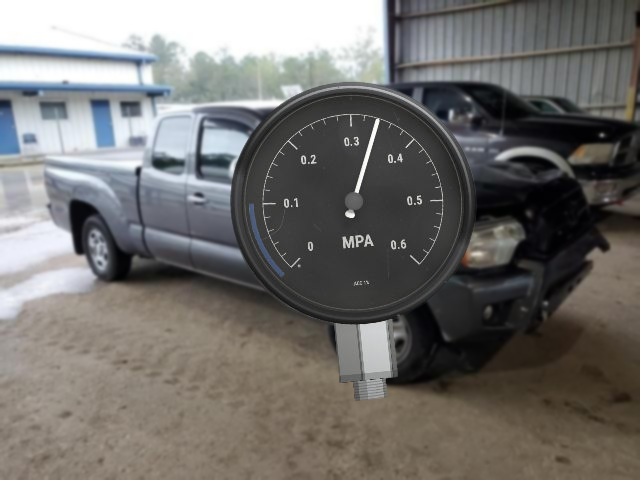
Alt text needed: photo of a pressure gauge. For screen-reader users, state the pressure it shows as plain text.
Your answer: 0.34 MPa
